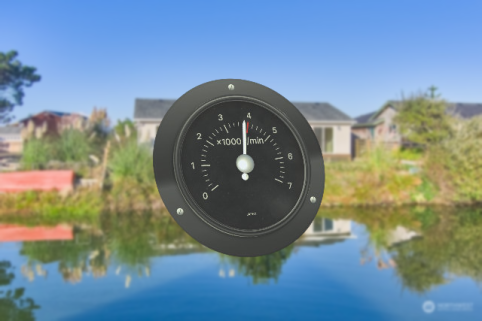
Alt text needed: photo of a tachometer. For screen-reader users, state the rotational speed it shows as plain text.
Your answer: 3800 rpm
